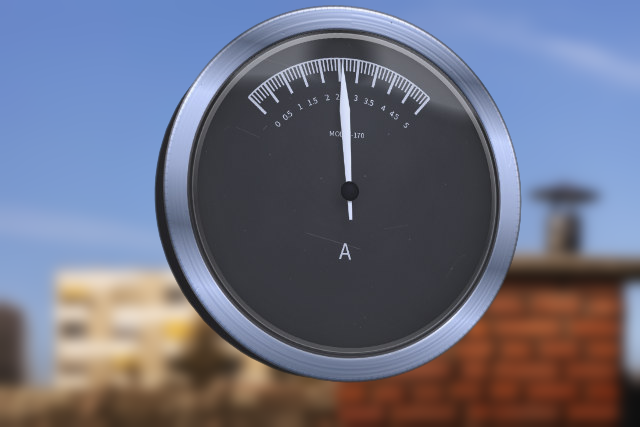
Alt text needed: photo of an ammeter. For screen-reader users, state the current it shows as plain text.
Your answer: 2.5 A
